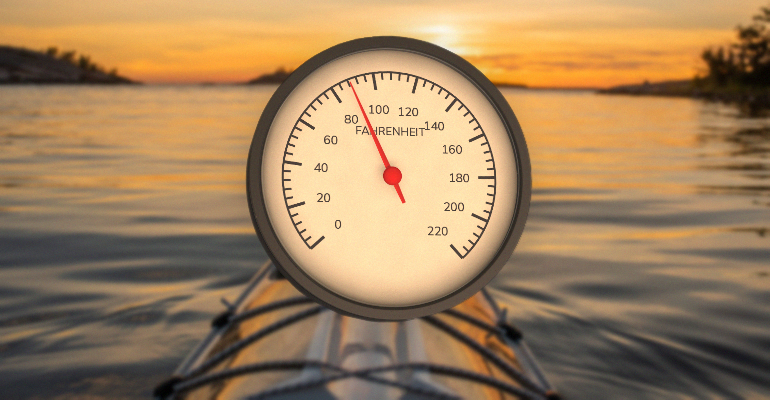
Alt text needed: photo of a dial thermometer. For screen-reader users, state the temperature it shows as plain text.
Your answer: 88 °F
